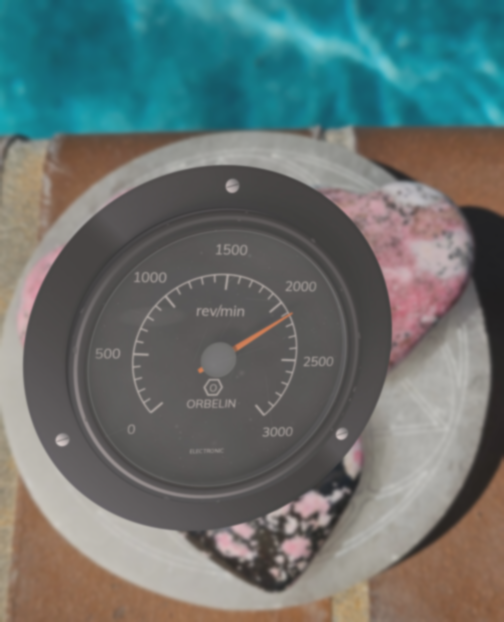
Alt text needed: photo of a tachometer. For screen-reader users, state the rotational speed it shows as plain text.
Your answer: 2100 rpm
